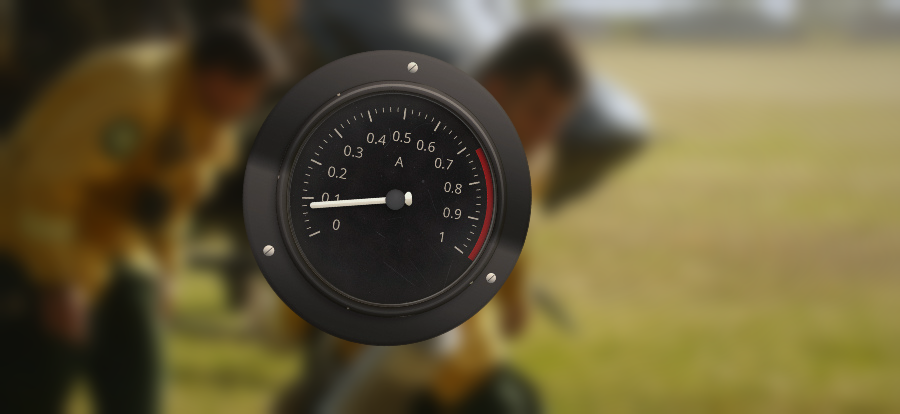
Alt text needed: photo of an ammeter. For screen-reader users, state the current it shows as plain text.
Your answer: 0.08 A
